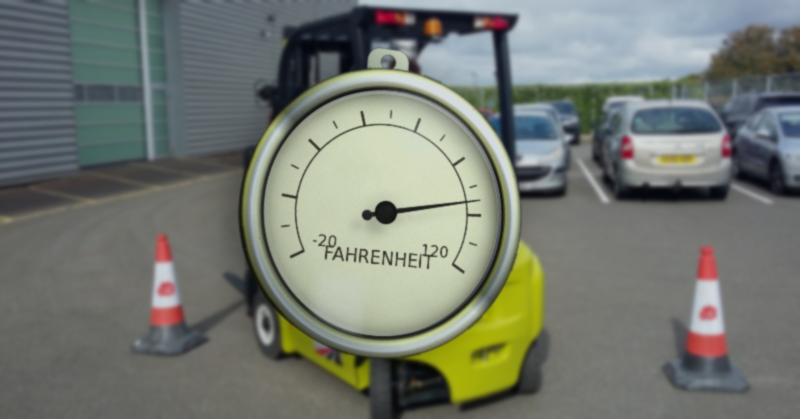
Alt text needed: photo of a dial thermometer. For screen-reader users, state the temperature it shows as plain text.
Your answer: 95 °F
